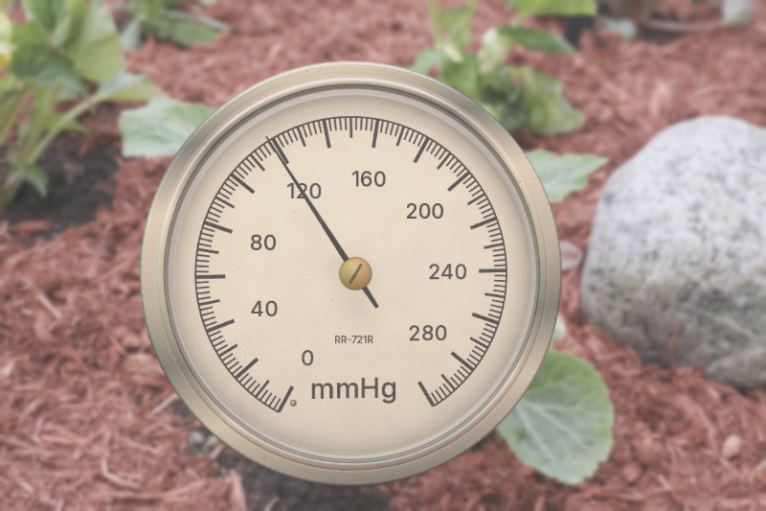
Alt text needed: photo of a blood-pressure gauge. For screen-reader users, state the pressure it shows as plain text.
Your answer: 118 mmHg
